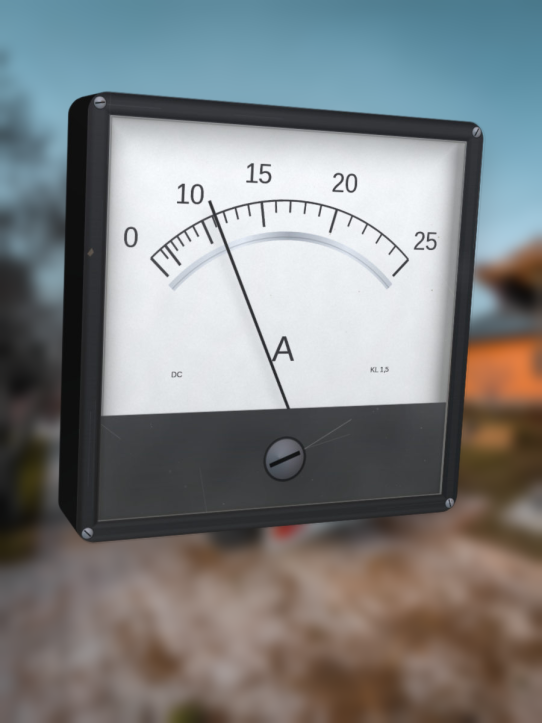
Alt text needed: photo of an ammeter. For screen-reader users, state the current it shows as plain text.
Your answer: 11 A
